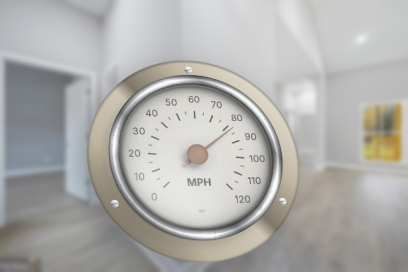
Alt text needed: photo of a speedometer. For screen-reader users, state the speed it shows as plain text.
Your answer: 82.5 mph
